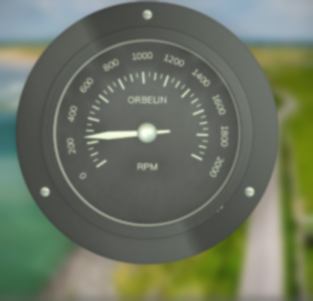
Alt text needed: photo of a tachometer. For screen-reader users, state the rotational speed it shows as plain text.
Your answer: 250 rpm
